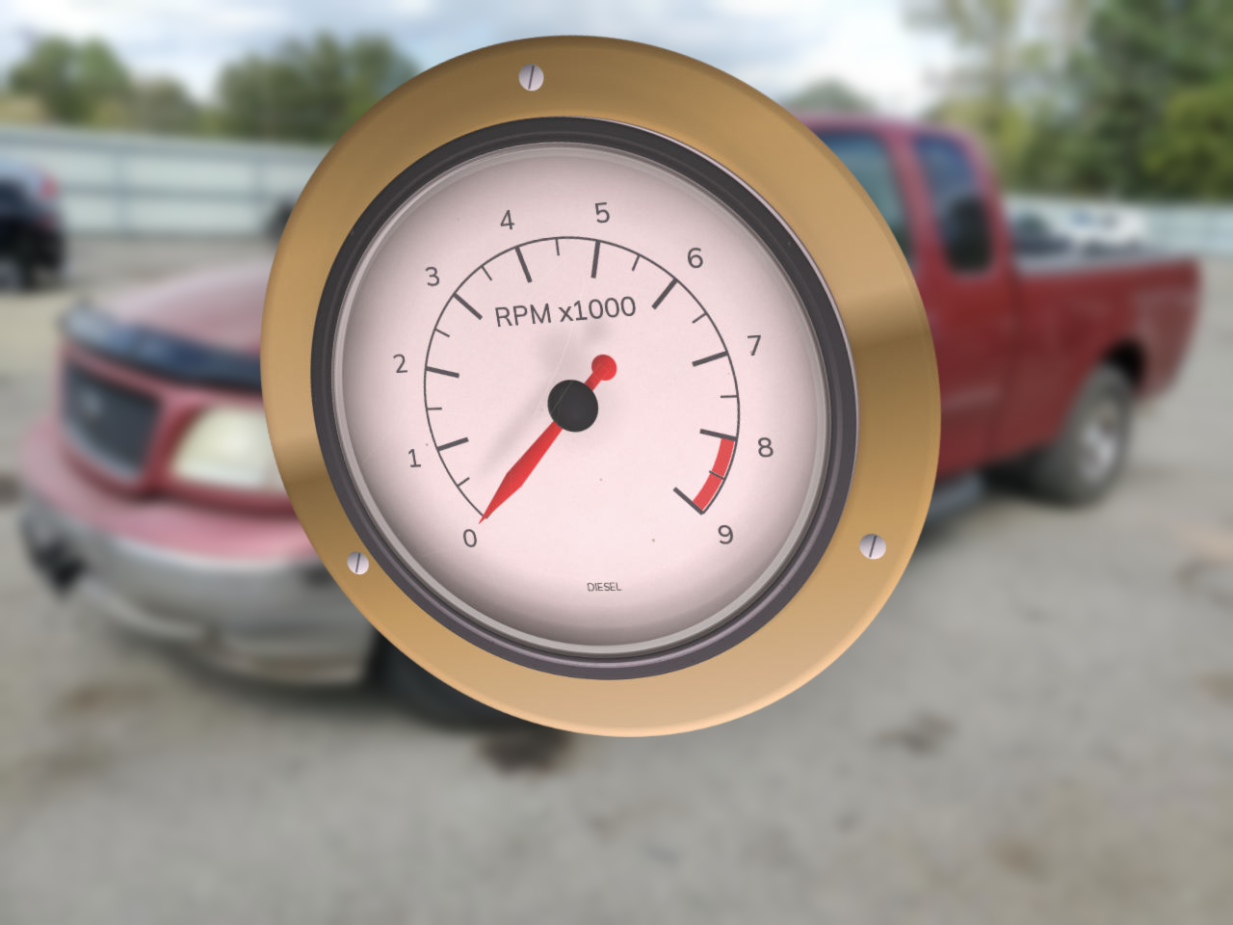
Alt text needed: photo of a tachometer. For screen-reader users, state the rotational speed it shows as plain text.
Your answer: 0 rpm
